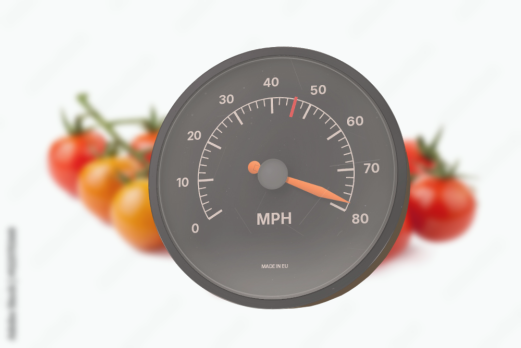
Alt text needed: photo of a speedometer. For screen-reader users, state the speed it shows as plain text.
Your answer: 78 mph
